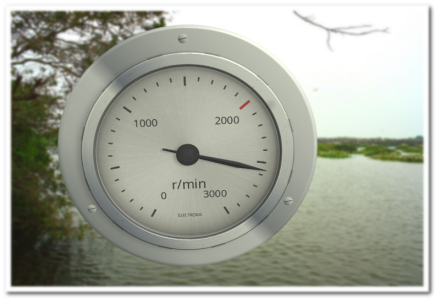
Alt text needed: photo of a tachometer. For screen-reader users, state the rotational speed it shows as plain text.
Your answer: 2550 rpm
